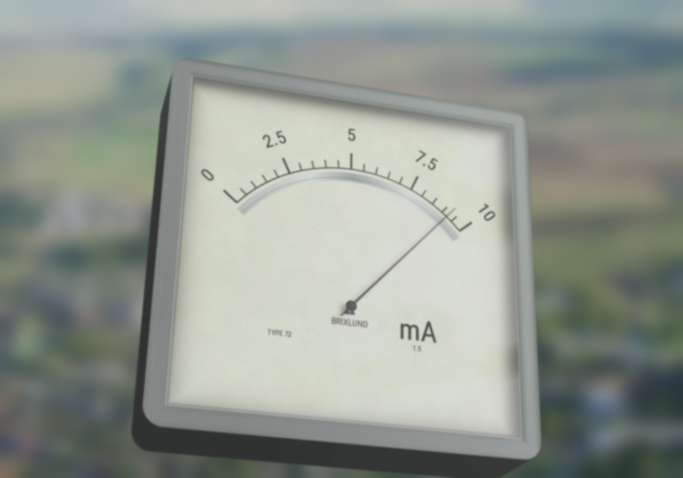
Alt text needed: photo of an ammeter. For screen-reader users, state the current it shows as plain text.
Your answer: 9.25 mA
